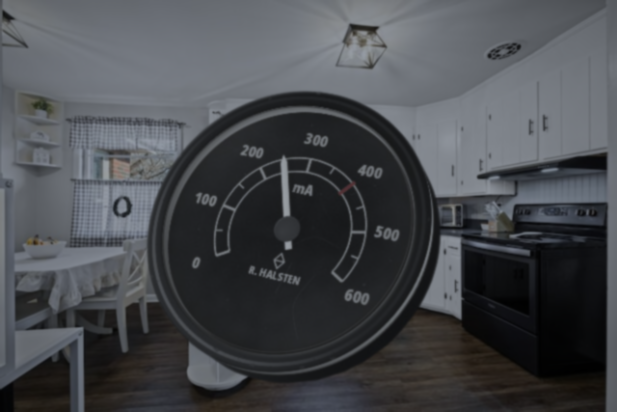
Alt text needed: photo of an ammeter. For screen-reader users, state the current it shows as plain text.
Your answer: 250 mA
